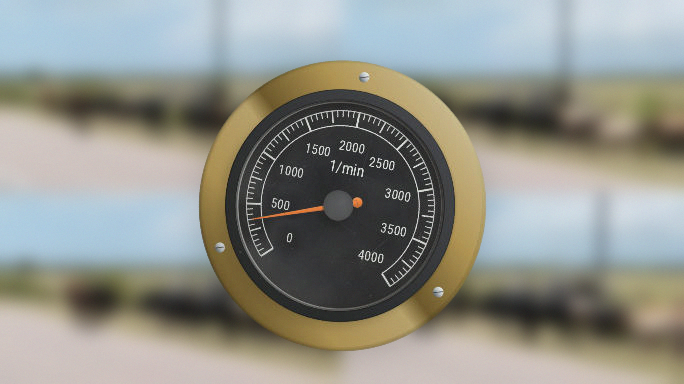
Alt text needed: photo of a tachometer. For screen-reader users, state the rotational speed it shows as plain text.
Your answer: 350 rpm
